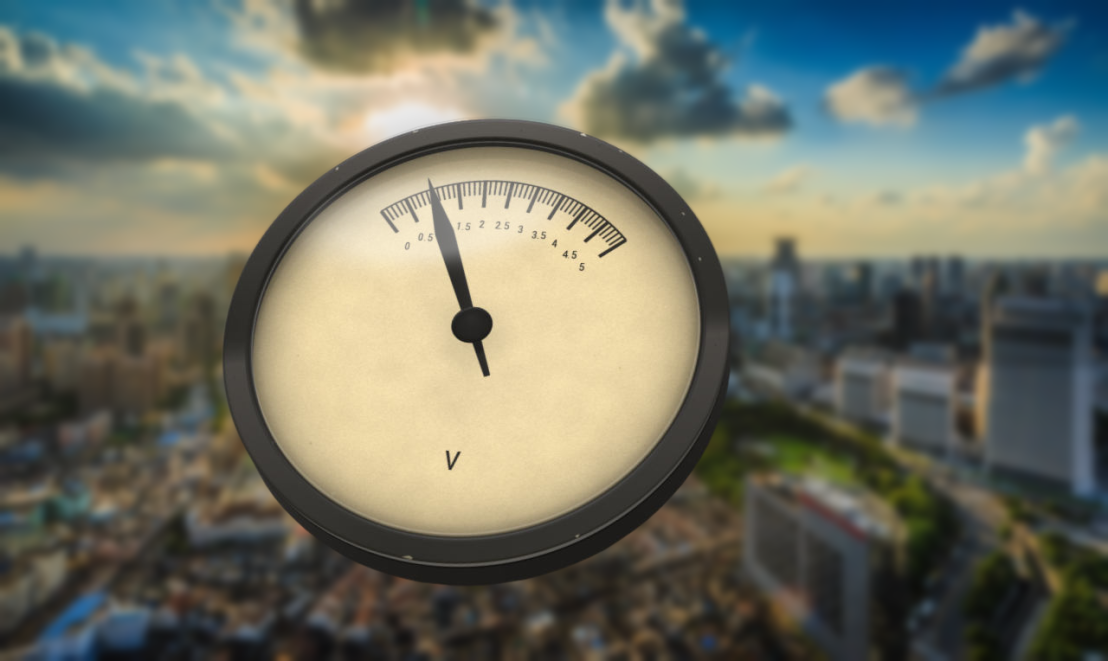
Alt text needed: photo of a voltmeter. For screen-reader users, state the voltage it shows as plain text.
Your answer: 1 V
